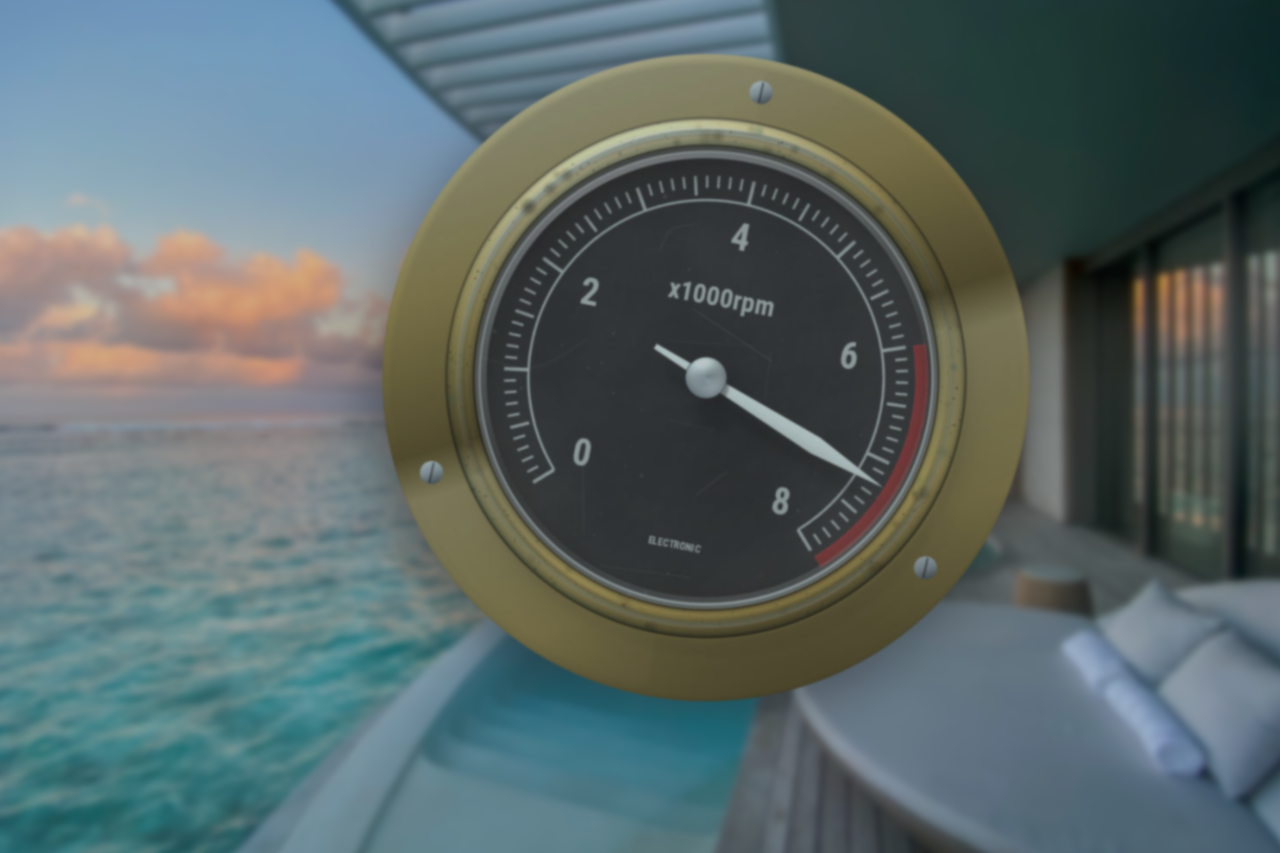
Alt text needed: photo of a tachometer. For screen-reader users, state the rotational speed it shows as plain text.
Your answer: 7200 rpm
